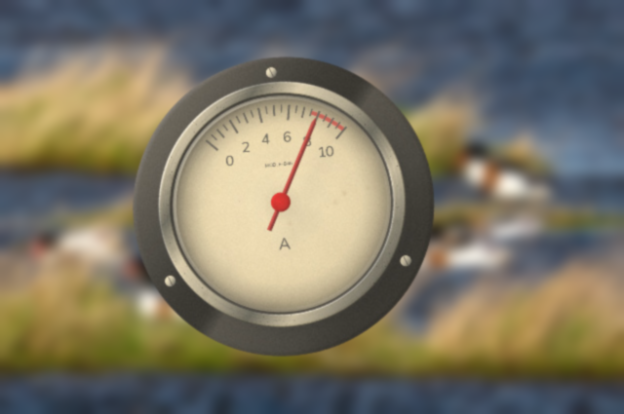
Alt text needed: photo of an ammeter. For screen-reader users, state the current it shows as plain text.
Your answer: 8 A
